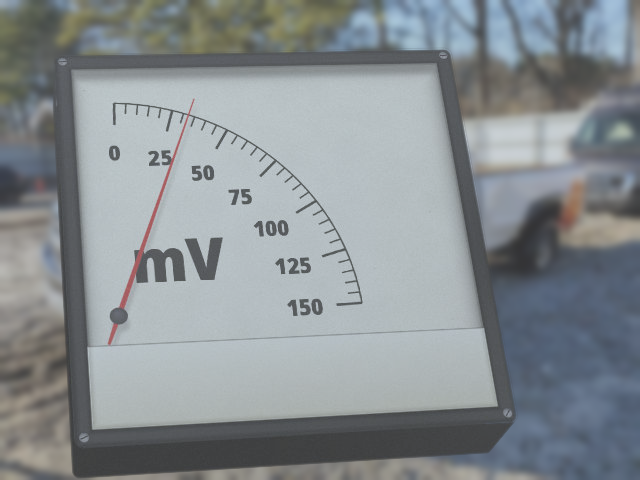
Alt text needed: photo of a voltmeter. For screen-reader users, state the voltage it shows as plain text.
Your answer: 32.5 mV
